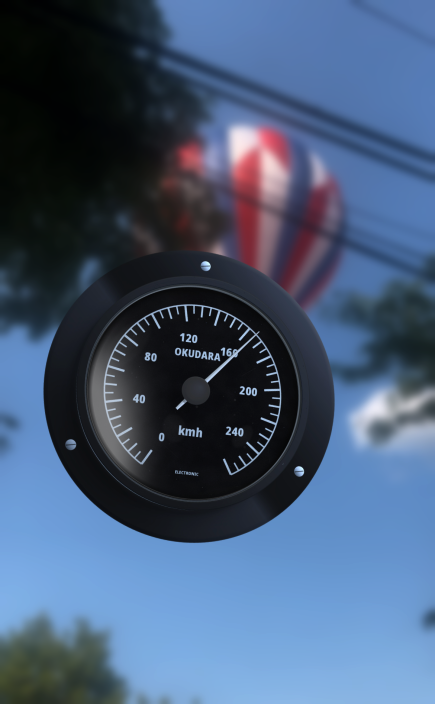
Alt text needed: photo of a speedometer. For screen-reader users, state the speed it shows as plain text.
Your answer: 165 km/h
